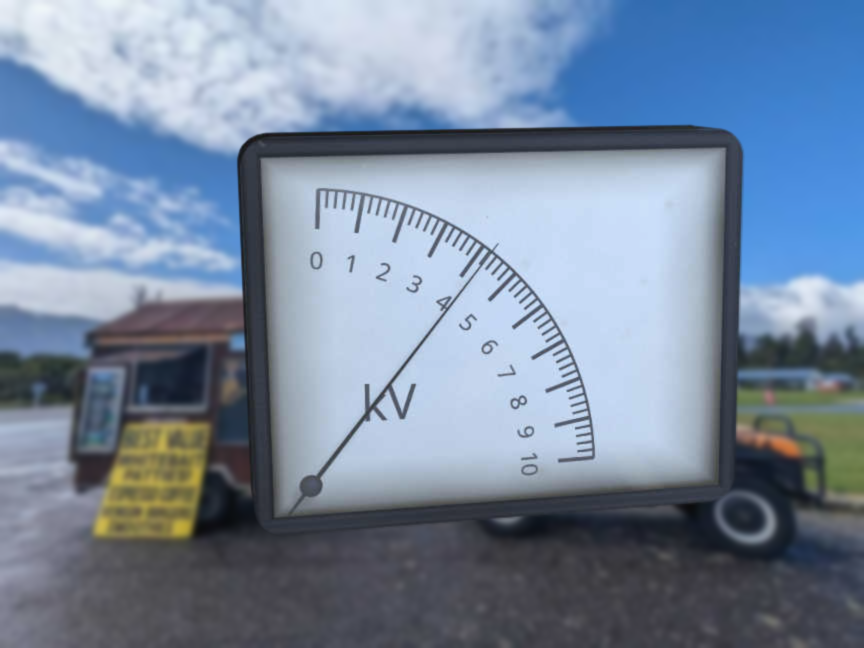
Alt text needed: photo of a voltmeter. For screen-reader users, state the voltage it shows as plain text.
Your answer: 4.2 kV
